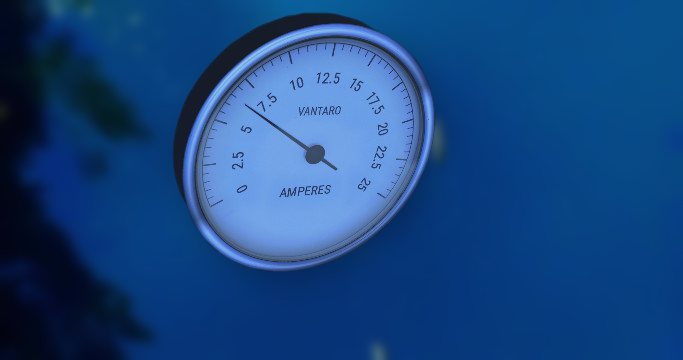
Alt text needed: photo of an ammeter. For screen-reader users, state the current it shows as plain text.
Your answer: 6.5 A
